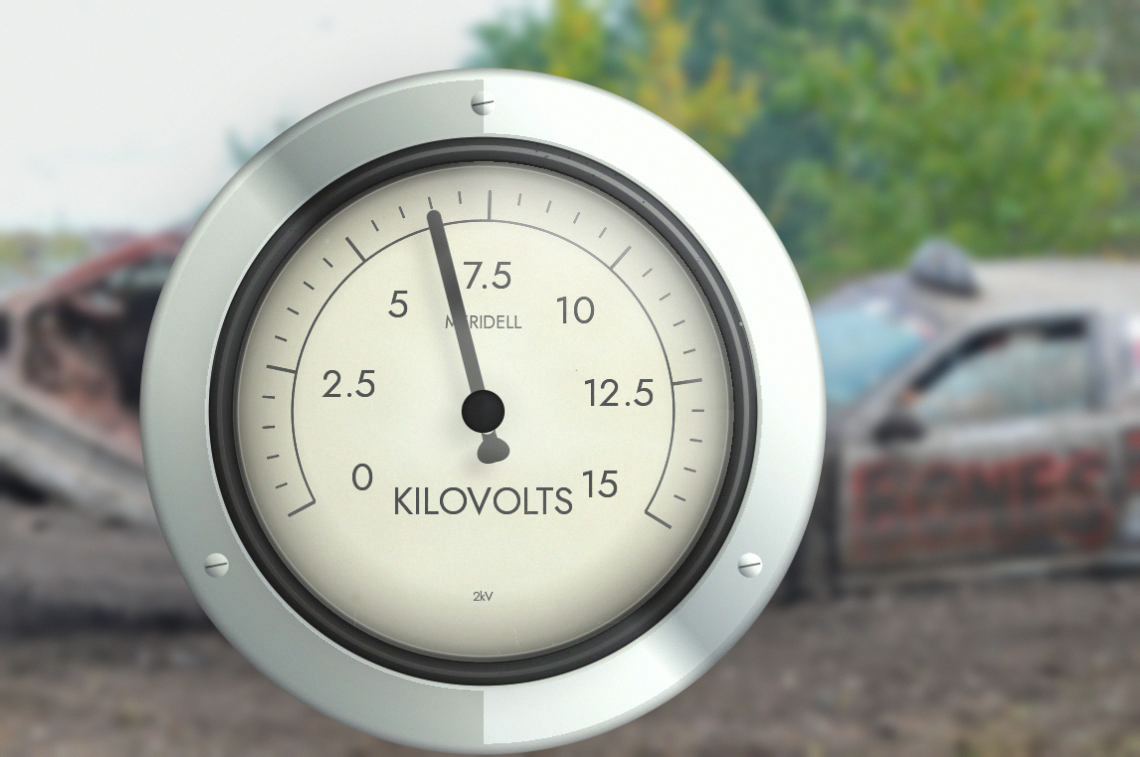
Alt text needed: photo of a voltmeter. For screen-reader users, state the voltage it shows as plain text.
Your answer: 6.5 kV
